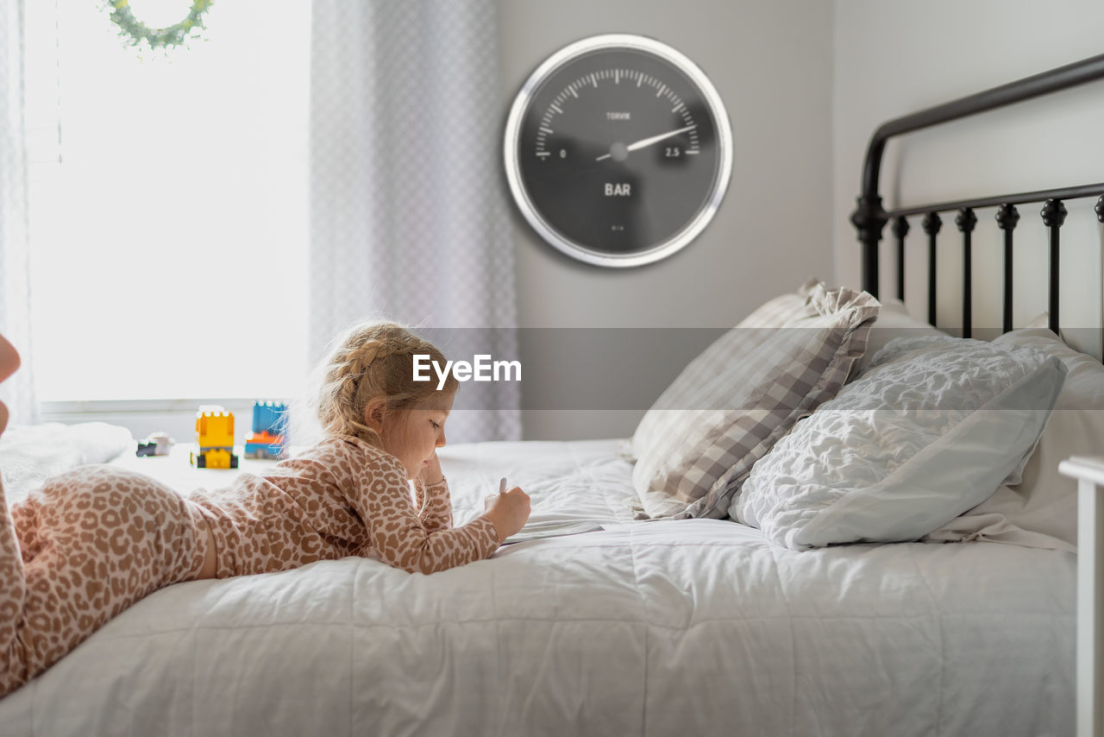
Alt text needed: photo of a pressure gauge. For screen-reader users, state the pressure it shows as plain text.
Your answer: 2.25 bar
